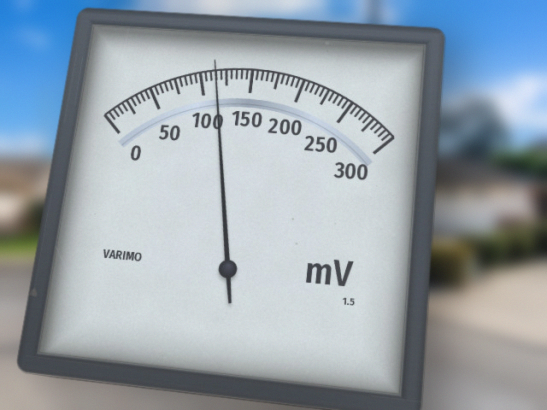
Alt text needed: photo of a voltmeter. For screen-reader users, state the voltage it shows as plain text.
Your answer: 115 mV
